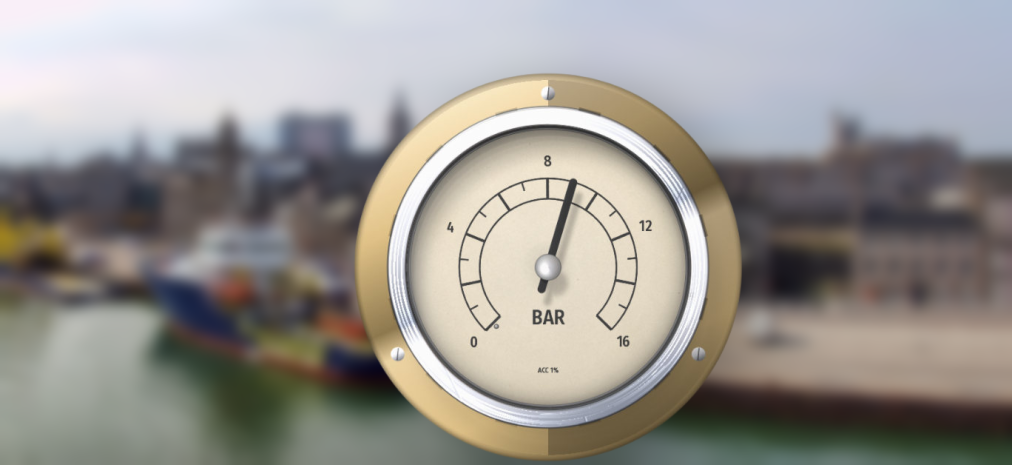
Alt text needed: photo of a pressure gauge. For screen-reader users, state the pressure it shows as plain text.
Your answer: 9 bar
